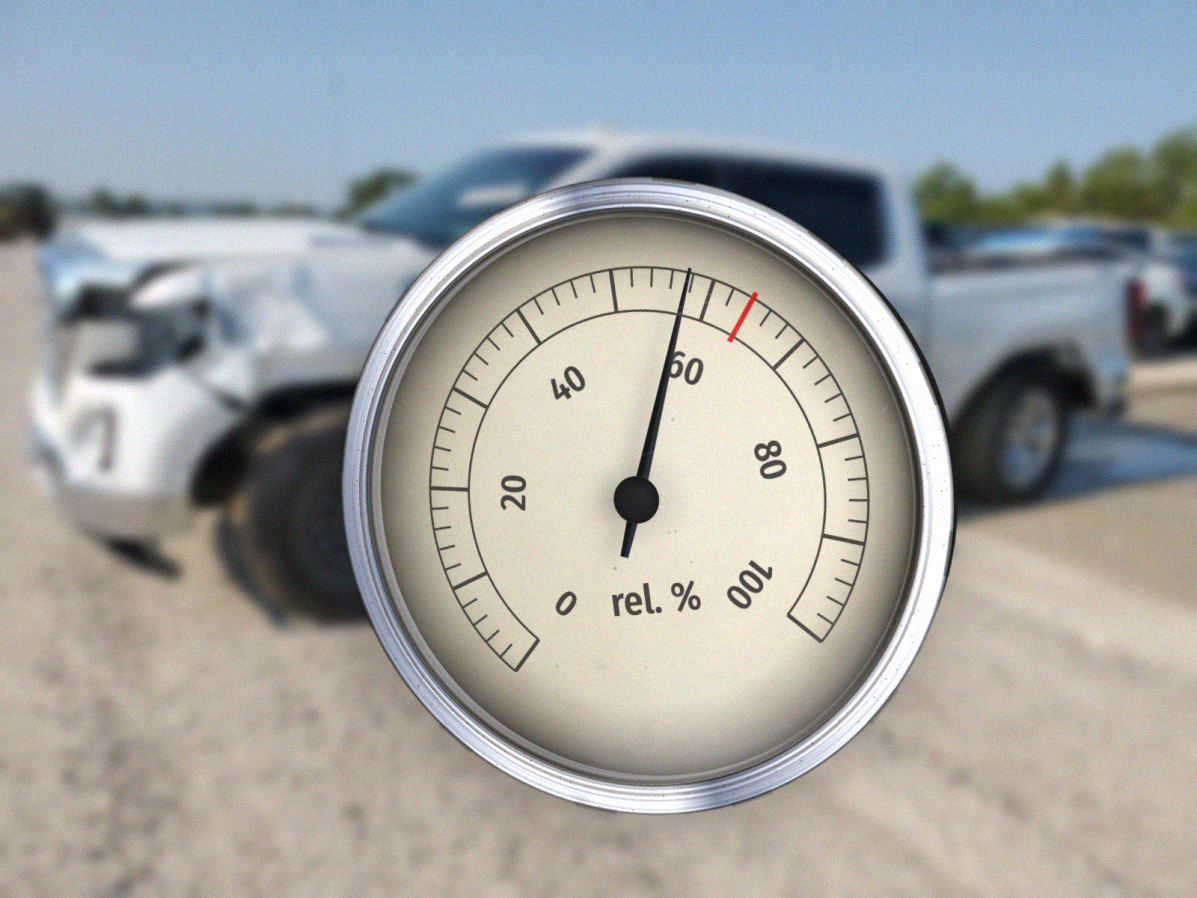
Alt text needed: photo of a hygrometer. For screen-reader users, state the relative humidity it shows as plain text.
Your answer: 58 %
